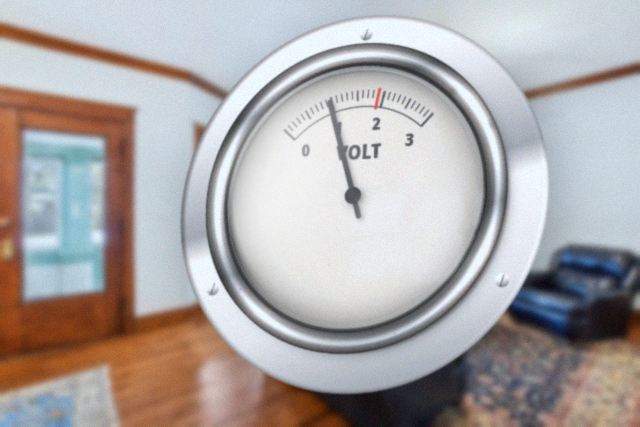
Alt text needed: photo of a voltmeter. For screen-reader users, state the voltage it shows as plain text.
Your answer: 1 V
